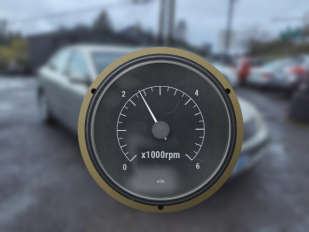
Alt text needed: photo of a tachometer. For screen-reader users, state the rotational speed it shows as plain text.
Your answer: 2375 rpm
